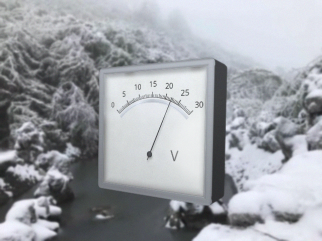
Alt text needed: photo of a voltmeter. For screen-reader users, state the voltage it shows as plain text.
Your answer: 22.5 V
